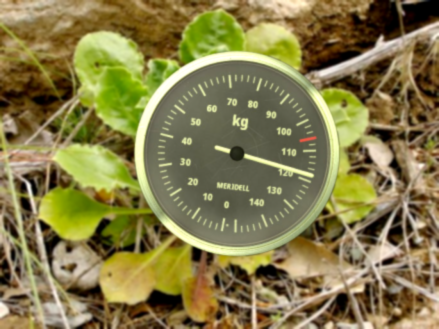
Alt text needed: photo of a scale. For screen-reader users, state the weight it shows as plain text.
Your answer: 118 kg
